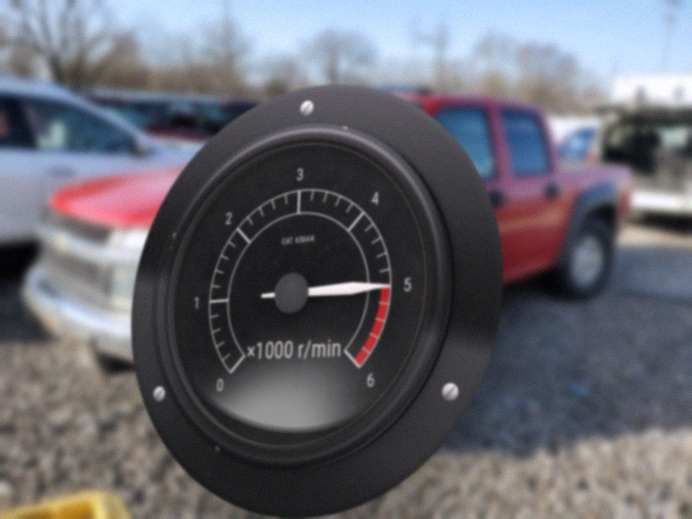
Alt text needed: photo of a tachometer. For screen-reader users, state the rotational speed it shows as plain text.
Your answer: 5000 rpm
